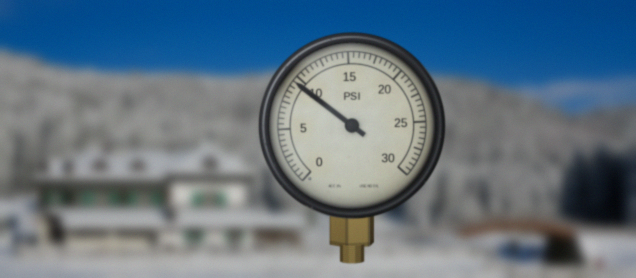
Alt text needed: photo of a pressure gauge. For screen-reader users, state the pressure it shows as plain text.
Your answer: 9.5 psi
